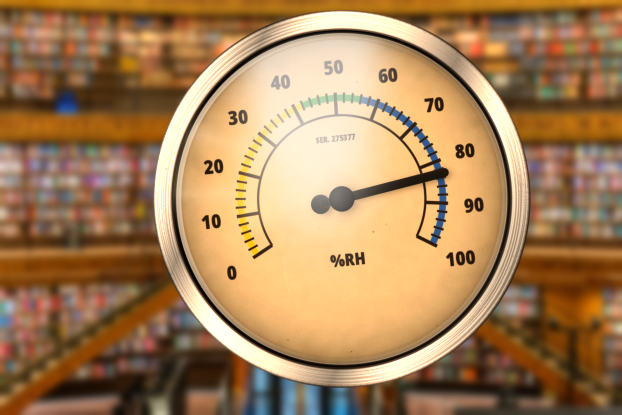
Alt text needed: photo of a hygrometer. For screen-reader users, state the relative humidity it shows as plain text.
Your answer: 83 %
